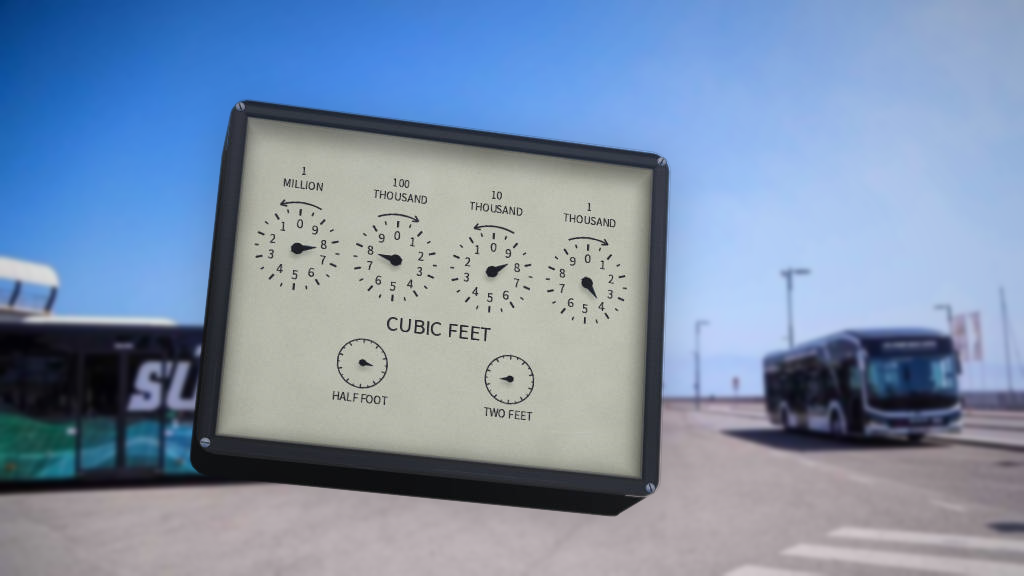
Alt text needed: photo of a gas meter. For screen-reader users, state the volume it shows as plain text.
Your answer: 778400 ft³
